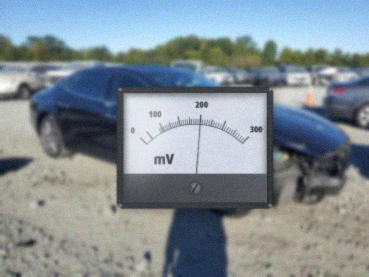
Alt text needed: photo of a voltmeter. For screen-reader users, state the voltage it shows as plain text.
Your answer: 200 mV
